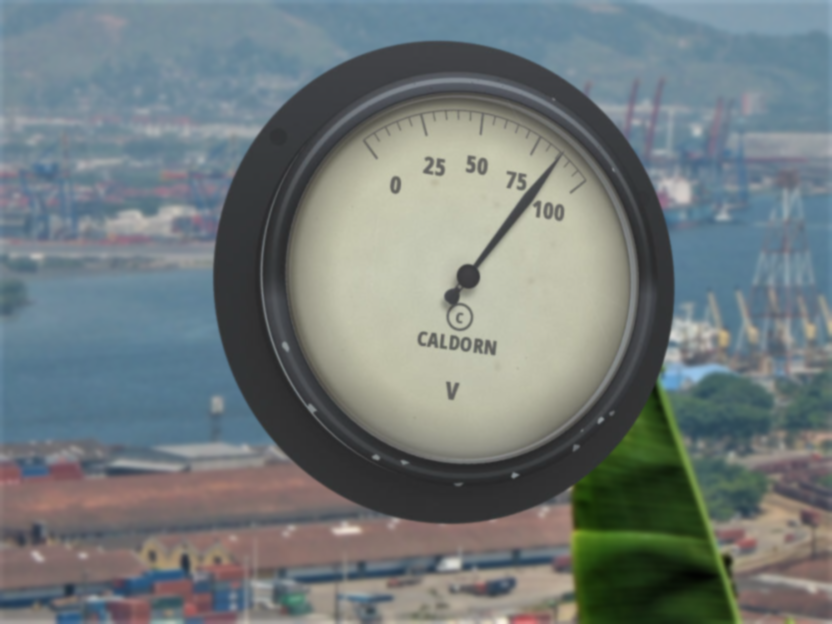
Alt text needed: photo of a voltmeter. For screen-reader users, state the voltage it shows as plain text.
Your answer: 85 V
